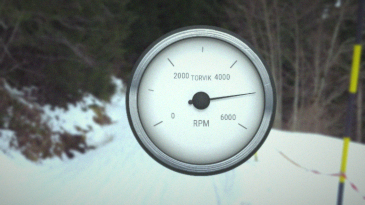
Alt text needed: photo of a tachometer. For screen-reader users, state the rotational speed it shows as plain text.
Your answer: 5000 rpm
